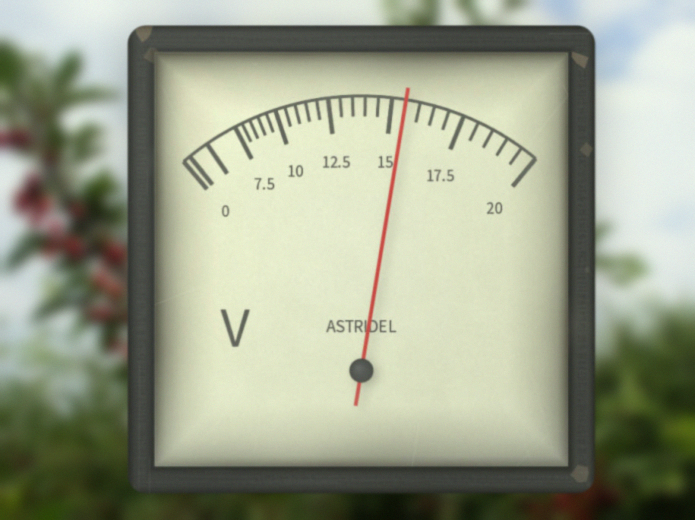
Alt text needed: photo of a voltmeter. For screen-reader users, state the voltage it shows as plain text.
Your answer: 15.5 V
